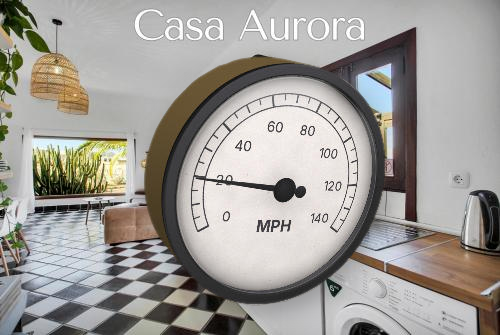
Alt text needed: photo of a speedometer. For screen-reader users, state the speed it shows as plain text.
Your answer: 20 mph
